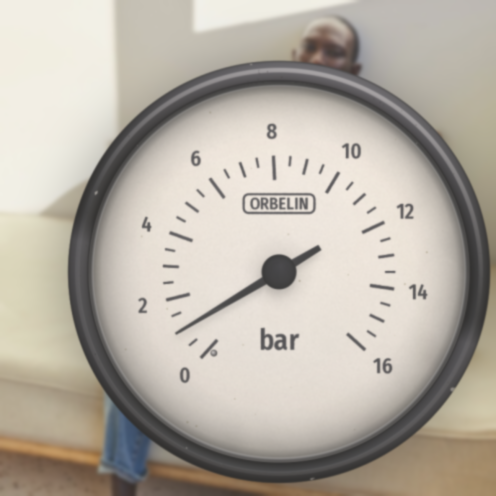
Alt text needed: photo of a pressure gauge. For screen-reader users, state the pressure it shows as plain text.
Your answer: 1 bar
